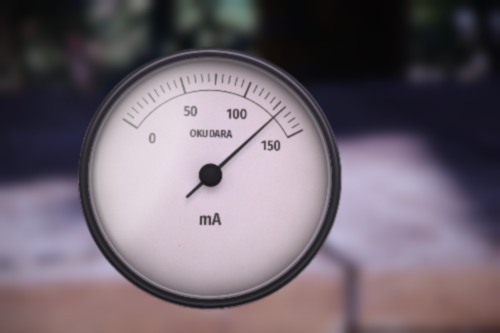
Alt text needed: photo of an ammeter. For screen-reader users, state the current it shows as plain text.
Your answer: 130 mA
